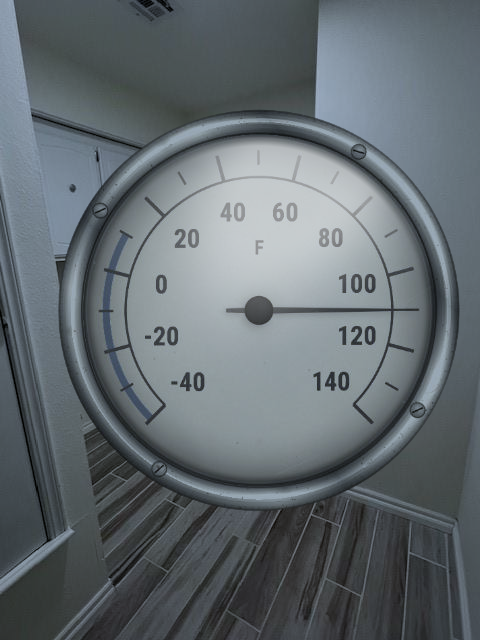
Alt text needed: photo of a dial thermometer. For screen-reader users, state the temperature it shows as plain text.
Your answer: 110 °F
